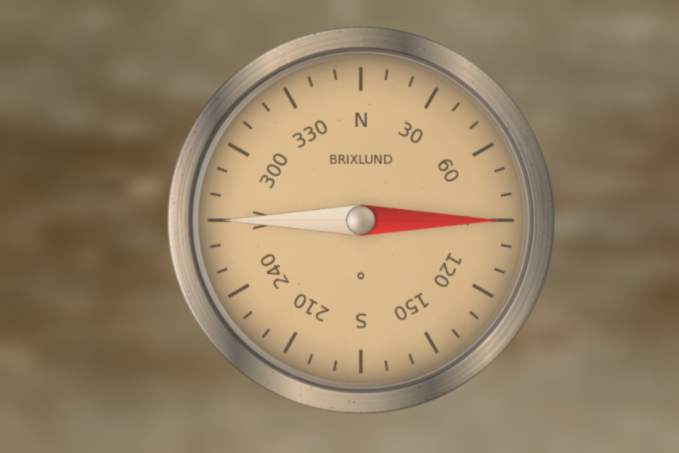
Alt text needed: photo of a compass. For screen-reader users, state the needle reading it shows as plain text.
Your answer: 90 °
